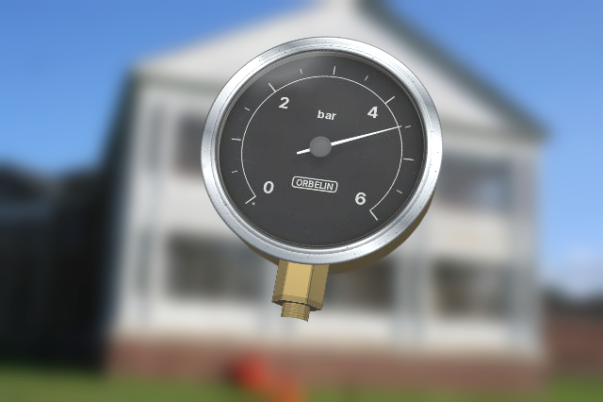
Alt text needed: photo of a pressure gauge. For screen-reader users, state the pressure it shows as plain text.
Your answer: 4.5 bar
